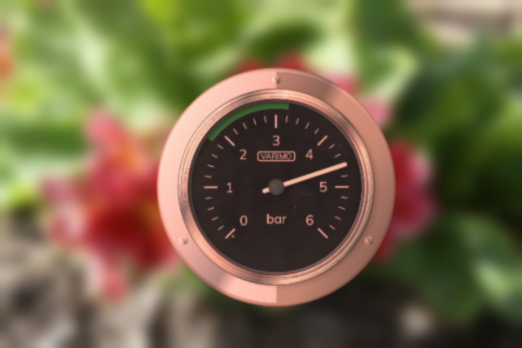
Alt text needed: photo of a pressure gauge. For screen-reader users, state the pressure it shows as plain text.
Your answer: 4.6 bar
